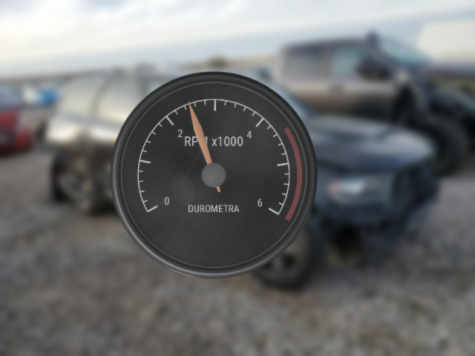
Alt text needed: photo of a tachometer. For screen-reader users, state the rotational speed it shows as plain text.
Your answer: 2500 rpm
